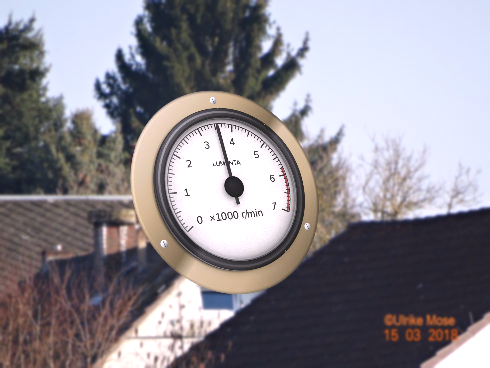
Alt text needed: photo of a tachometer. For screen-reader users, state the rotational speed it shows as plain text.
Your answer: 3500 rpm
